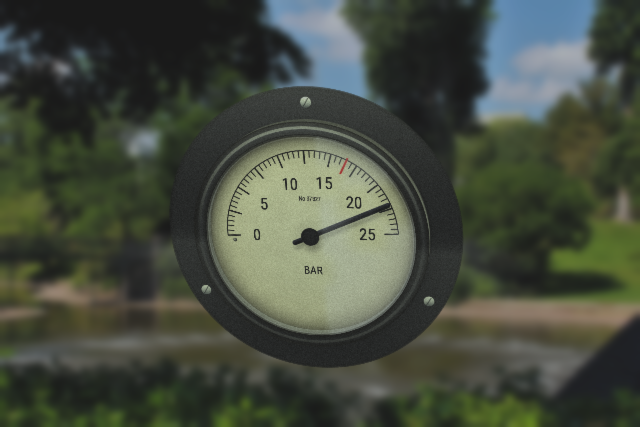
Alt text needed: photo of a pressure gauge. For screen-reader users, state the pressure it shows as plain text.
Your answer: 22 bar
